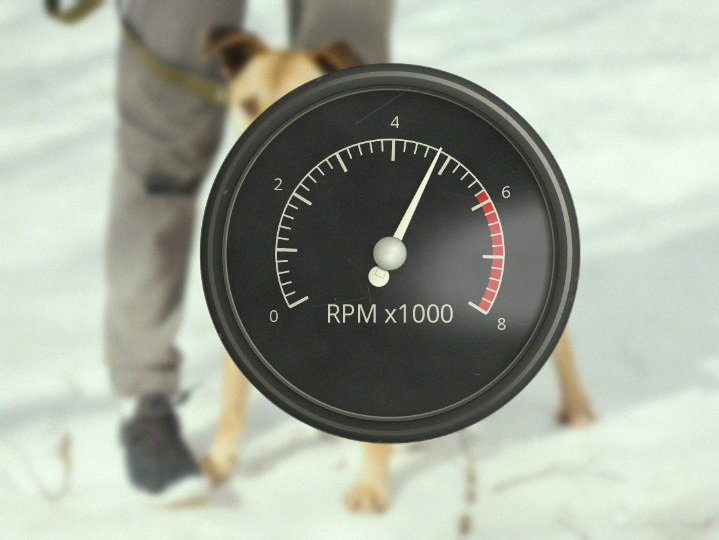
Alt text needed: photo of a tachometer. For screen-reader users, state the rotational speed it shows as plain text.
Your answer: 4800 rpm
